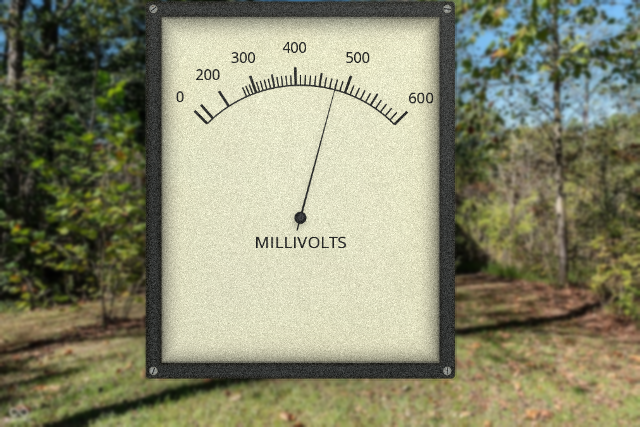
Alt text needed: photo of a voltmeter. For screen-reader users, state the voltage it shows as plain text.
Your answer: 480 mV
